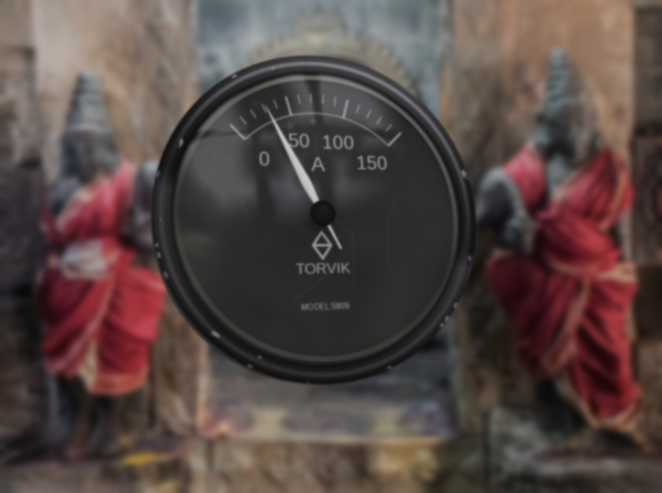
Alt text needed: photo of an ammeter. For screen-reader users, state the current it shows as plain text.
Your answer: 30 A
